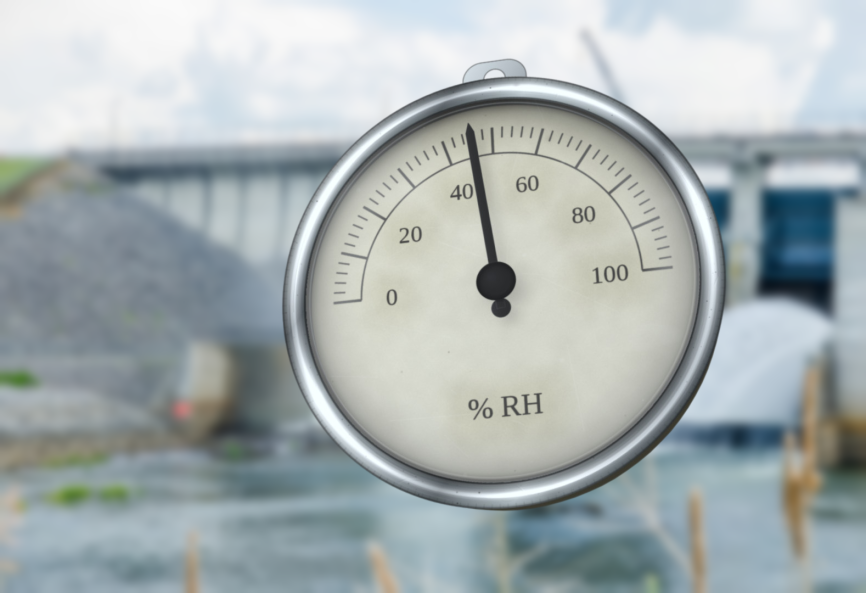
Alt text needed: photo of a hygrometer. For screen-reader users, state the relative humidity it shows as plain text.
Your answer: 46 %
